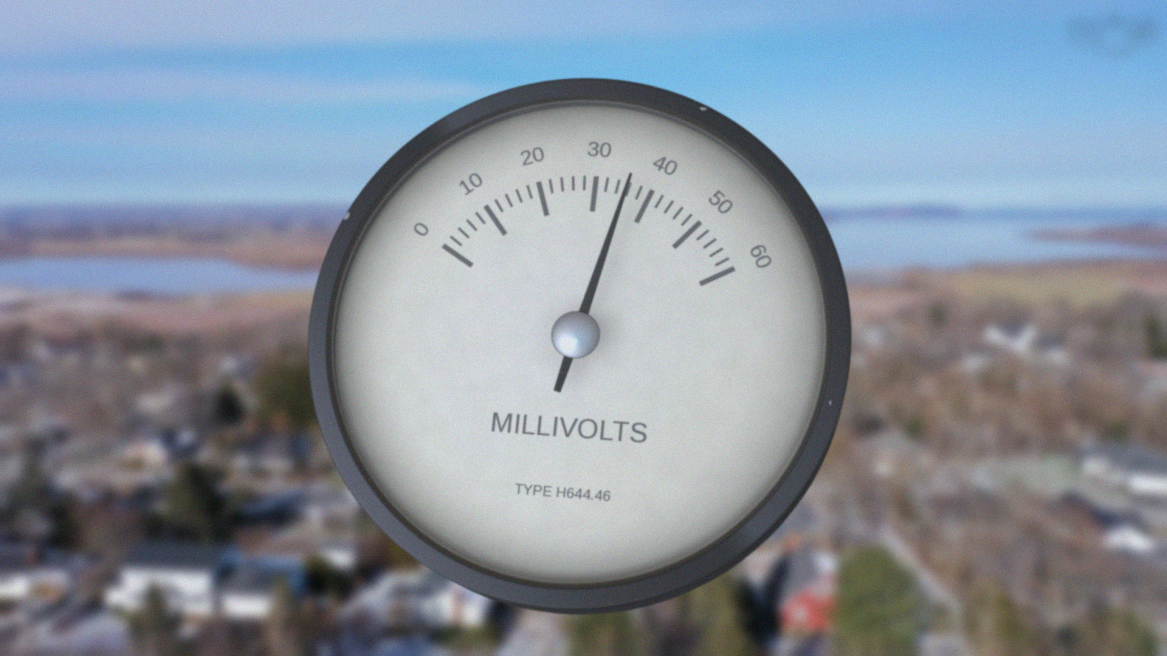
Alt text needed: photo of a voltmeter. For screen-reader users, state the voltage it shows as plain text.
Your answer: 36 mV
